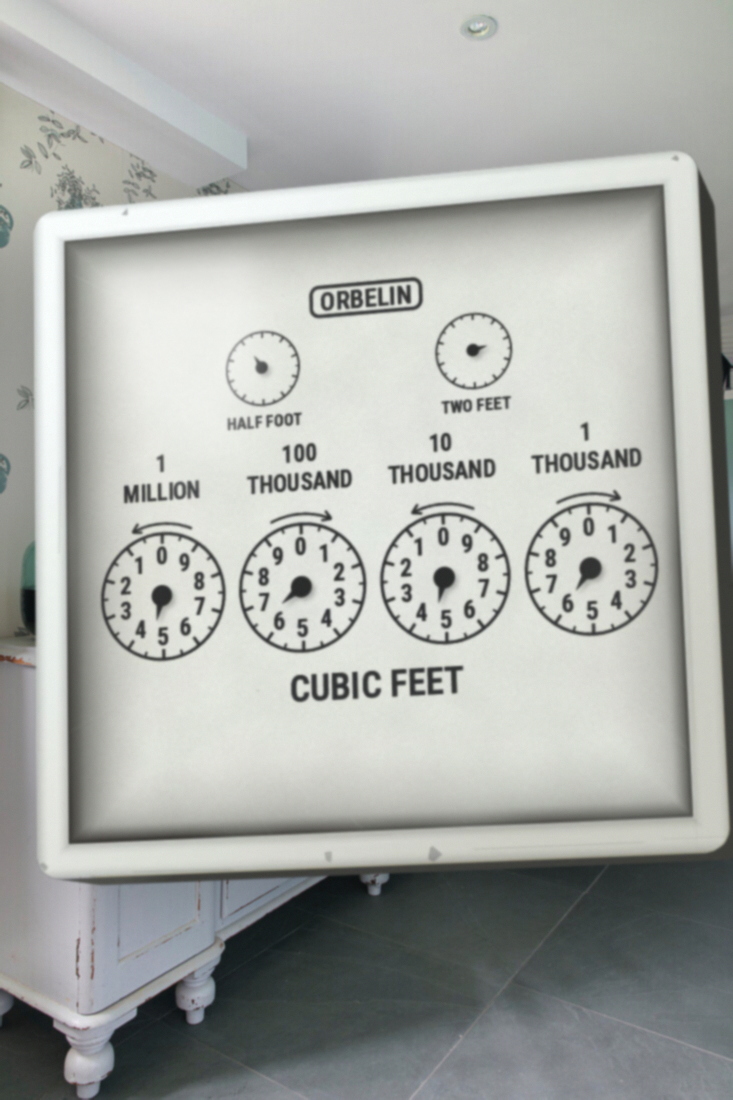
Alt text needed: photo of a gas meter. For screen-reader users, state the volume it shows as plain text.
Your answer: 464600 ft³
